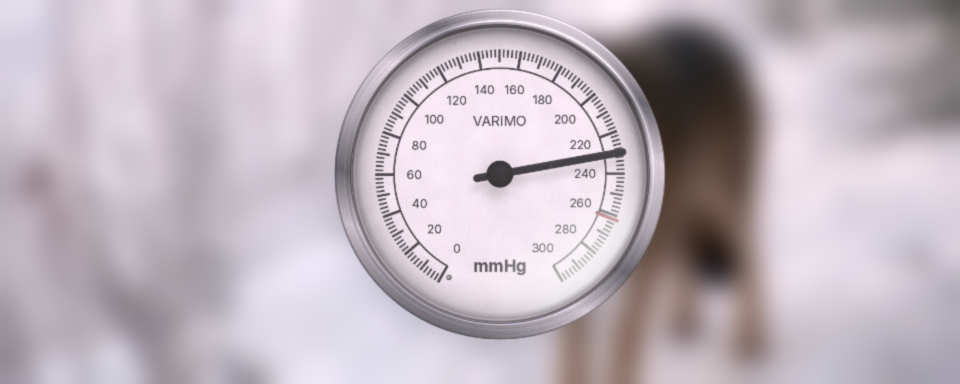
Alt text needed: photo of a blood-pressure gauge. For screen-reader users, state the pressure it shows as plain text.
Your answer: 230 mmHg
